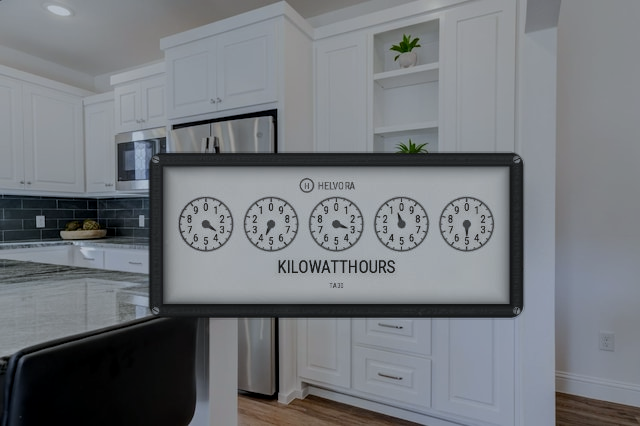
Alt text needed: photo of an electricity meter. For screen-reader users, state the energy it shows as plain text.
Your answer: 34305 kWh
